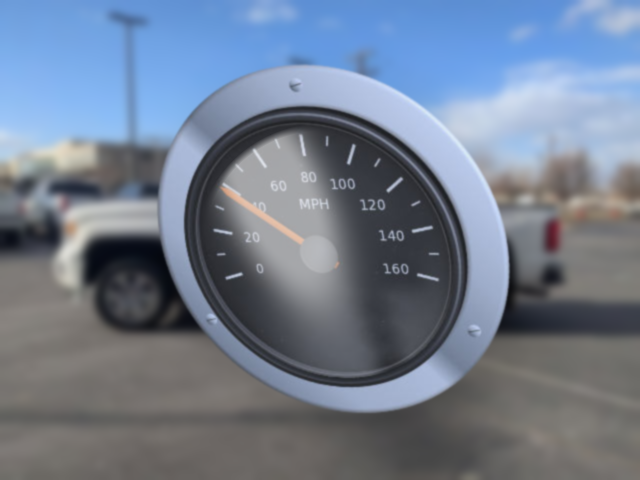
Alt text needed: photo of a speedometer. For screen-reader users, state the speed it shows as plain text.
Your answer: 40 mph
